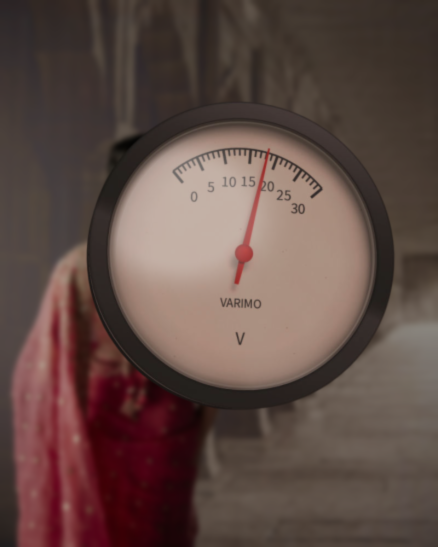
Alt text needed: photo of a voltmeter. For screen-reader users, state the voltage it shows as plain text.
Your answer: 18 V
